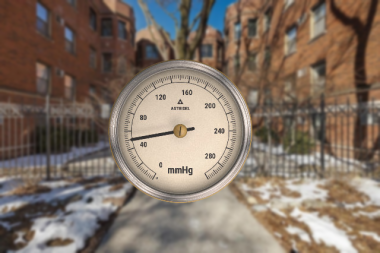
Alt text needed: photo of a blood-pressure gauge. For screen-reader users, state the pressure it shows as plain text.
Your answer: 50 mmHg
